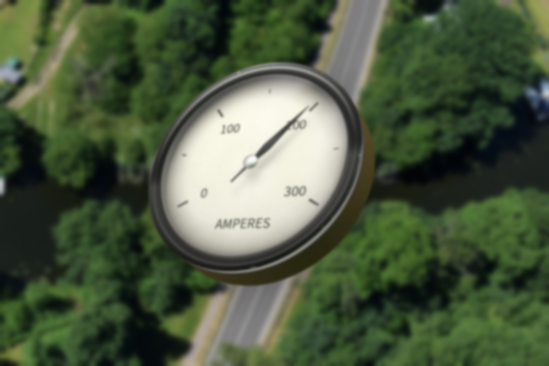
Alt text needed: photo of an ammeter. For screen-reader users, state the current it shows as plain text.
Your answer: 200 A
